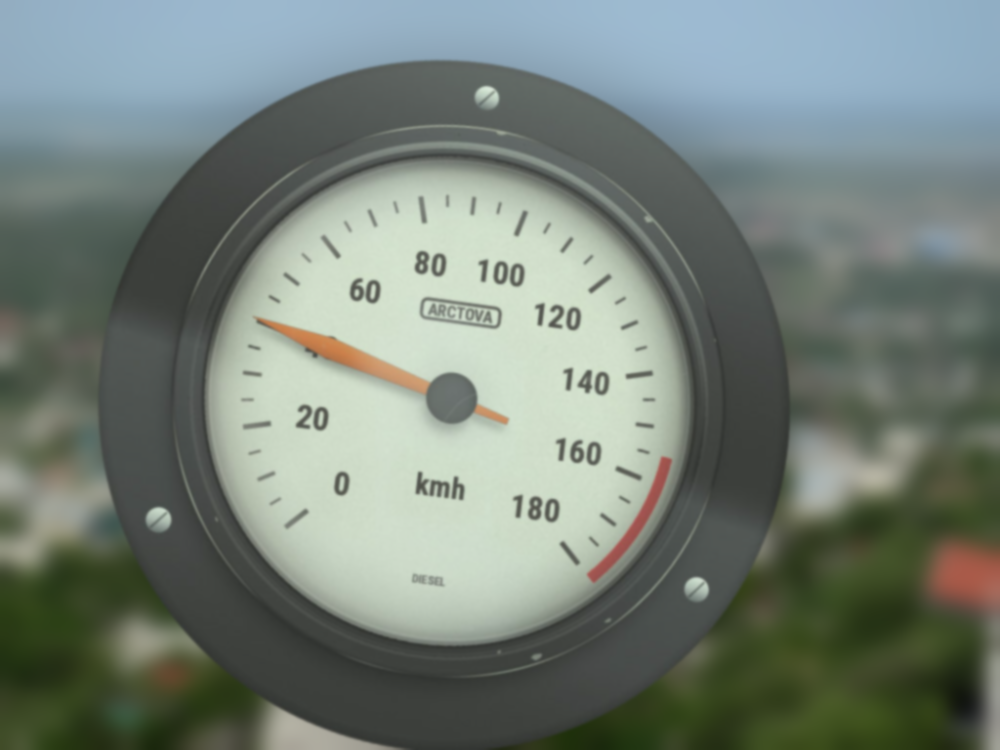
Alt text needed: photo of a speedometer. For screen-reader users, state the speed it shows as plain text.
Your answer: 40 km/h
